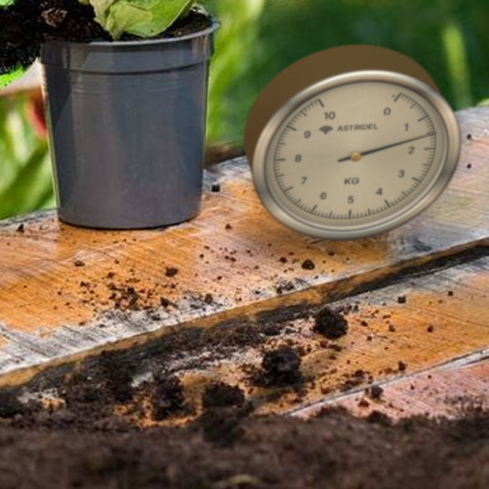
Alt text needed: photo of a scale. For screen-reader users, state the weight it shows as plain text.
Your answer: 1.5 kg
